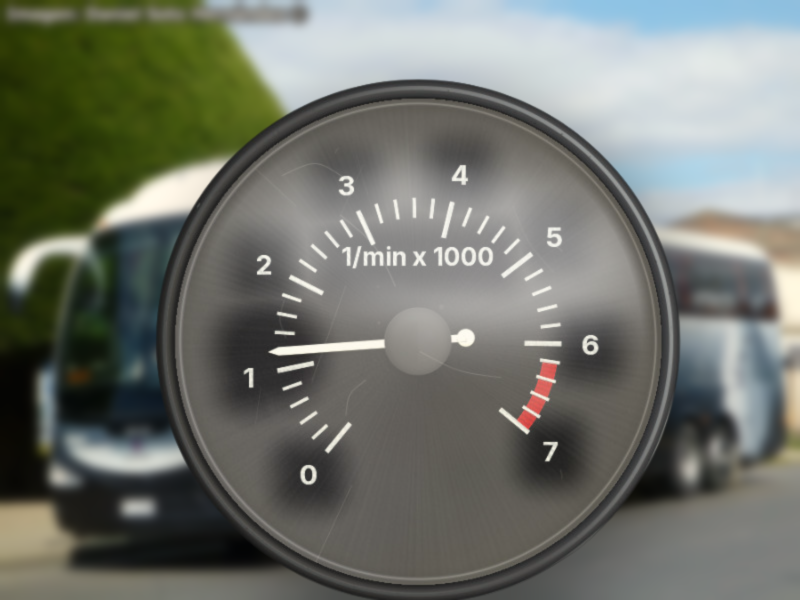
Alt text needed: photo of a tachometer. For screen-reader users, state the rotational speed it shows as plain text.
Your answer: 1200 rpm
